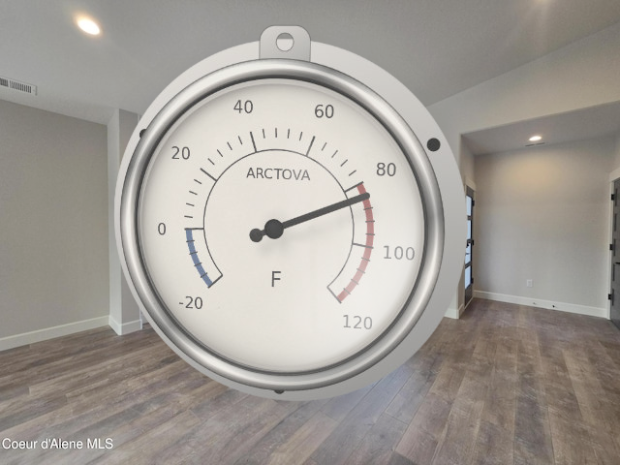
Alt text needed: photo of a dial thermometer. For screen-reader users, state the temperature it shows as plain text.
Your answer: 84 °F
